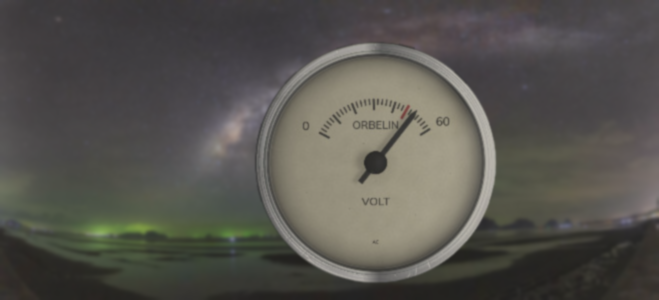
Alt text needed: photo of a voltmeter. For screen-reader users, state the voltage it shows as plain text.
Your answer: 50 V
